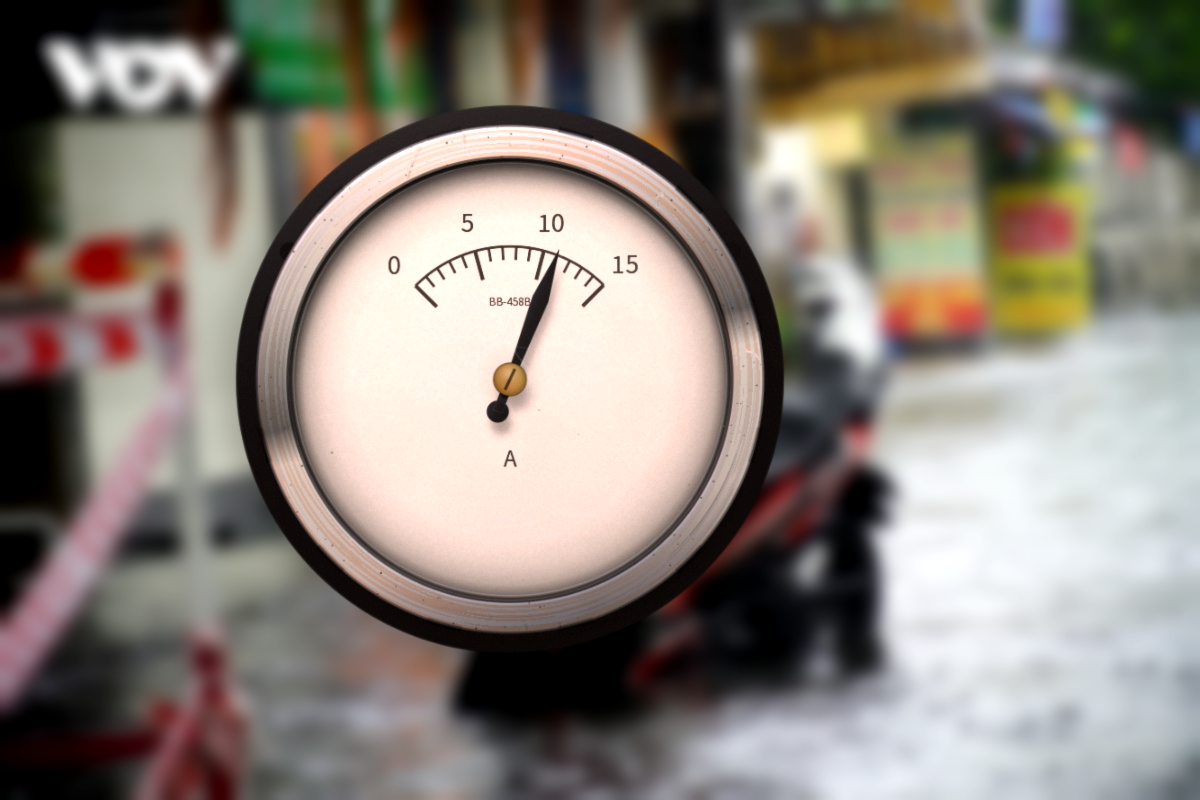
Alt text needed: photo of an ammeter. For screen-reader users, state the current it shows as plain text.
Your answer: 11 A
